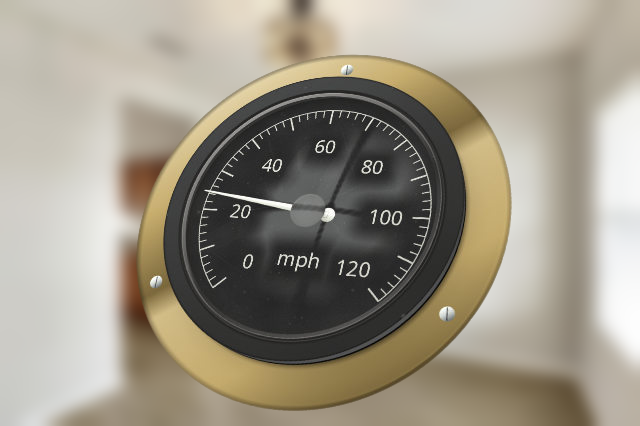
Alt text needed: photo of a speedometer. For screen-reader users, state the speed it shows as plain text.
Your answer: 24 mph
